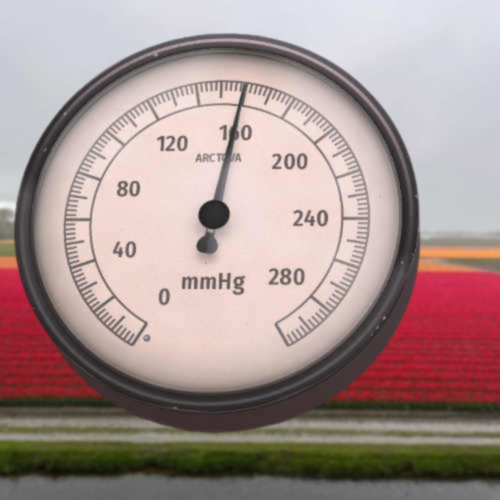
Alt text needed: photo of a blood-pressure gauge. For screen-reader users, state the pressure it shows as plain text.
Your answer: 160 mmHg
